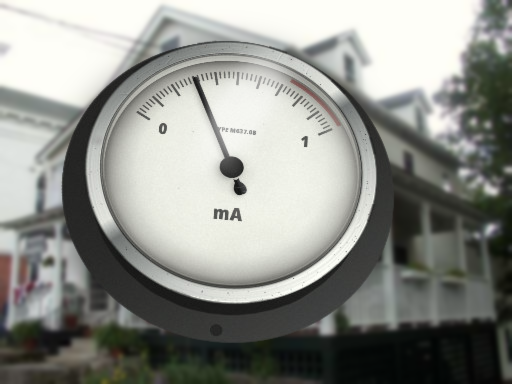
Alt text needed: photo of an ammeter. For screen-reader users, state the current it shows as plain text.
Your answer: 0.3 mA
